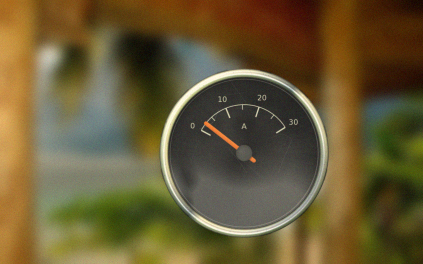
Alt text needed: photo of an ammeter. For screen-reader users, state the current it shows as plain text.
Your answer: 2.5 A
